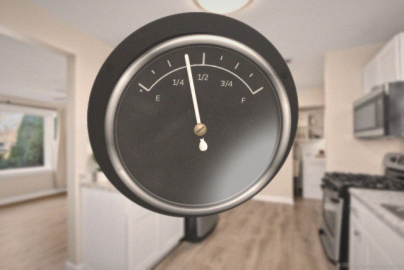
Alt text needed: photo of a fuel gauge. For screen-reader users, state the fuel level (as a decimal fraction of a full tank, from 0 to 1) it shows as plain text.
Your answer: 0.375
